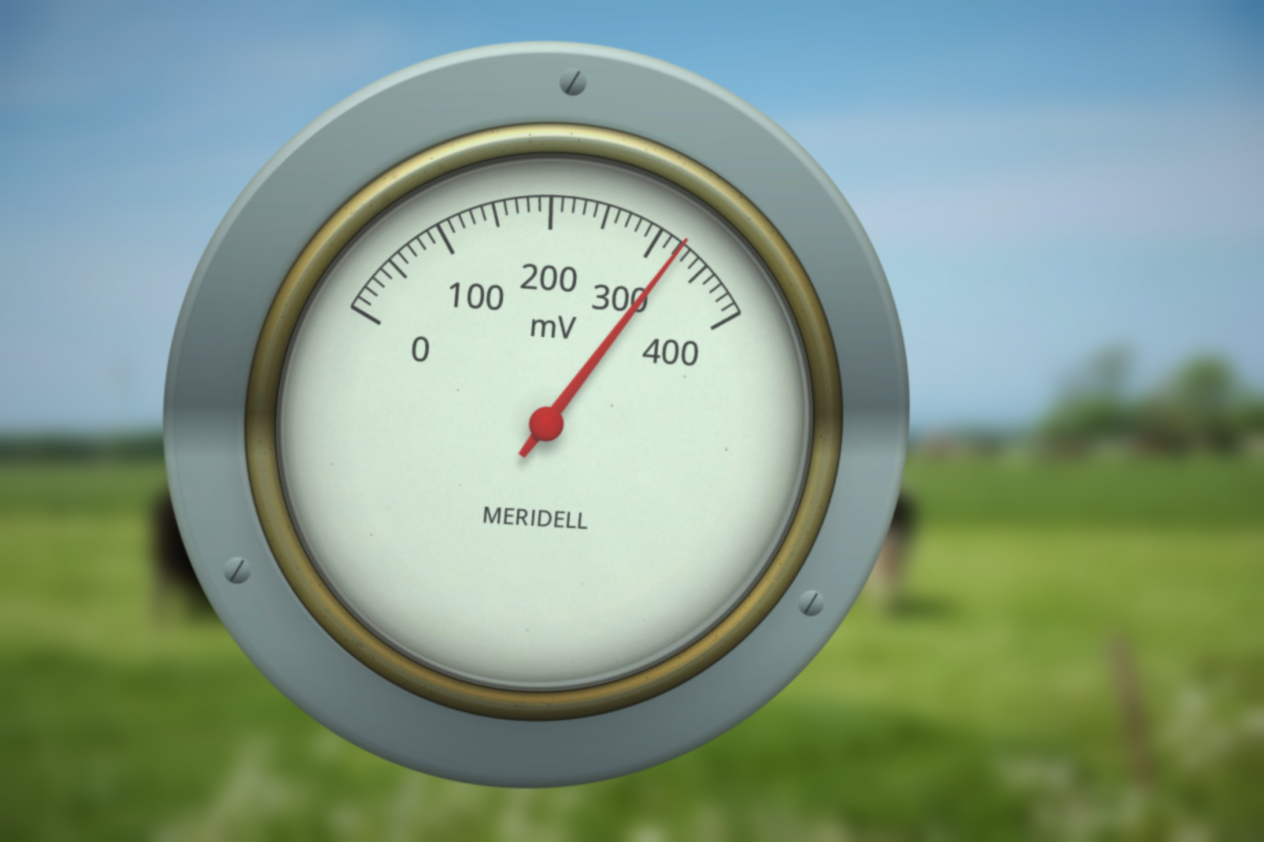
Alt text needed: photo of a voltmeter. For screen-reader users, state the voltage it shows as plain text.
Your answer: 320 mV
